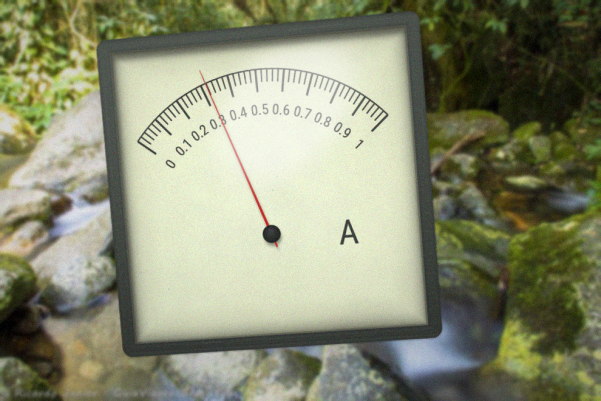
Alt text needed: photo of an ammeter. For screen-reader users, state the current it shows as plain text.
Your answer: 0.32 A
